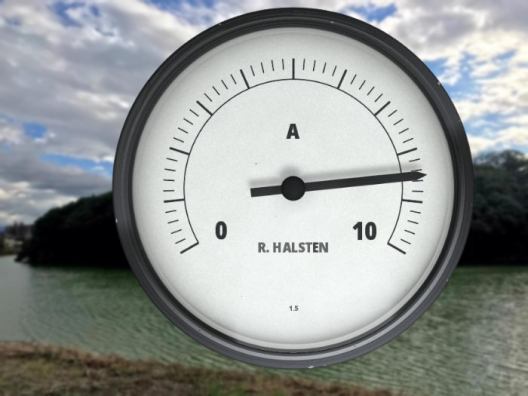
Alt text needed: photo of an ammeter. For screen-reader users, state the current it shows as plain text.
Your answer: 8.5 A
